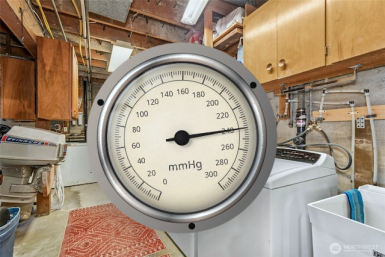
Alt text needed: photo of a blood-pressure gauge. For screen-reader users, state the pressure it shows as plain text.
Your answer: 240 mmHg
